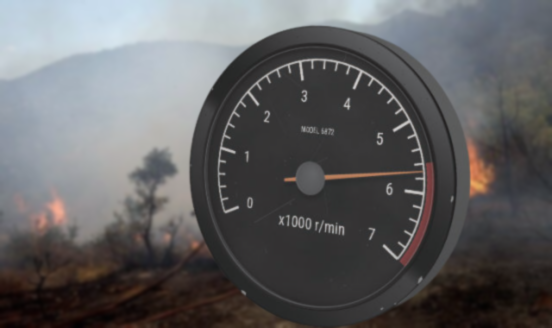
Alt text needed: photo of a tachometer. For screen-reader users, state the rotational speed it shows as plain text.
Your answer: 5700 rpm
